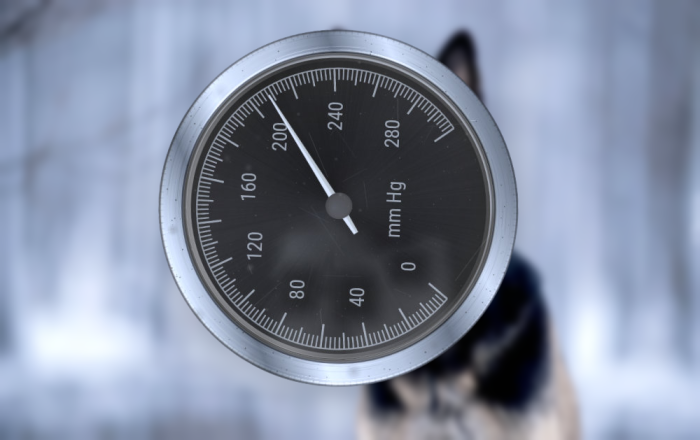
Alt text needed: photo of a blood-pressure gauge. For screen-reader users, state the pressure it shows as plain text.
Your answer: 208 mmHg
